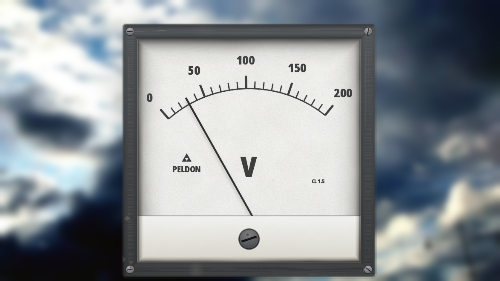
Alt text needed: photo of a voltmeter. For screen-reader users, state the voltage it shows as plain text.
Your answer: 30 V
